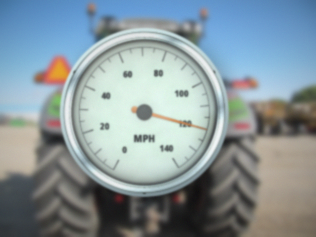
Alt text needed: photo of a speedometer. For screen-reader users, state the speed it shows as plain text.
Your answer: 120 mph
